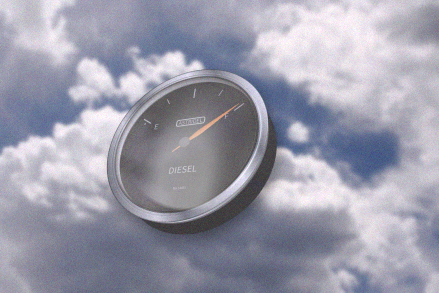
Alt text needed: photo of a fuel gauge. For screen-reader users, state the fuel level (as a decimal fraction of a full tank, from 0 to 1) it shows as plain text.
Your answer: 1
